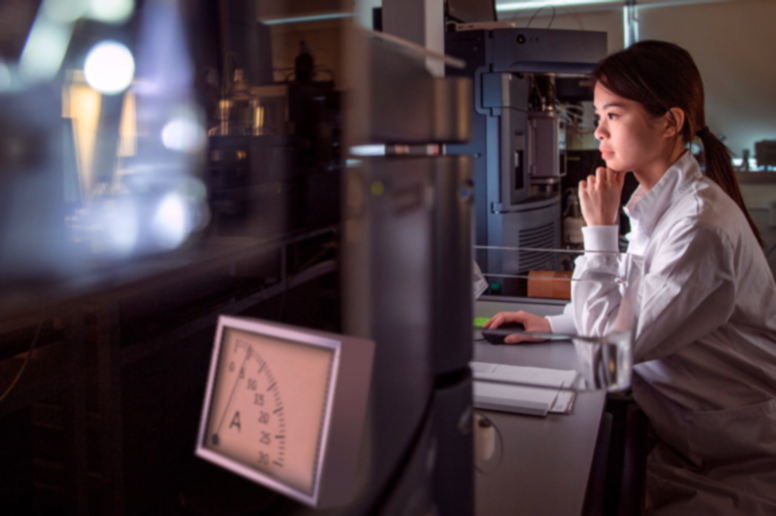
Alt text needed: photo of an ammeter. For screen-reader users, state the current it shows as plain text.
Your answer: 5 A
